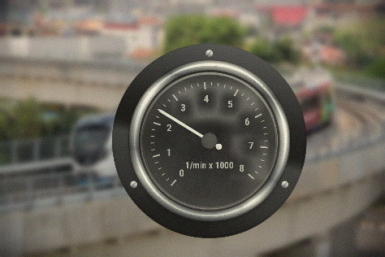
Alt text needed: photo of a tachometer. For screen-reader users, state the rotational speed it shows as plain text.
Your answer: 2400 rpm
